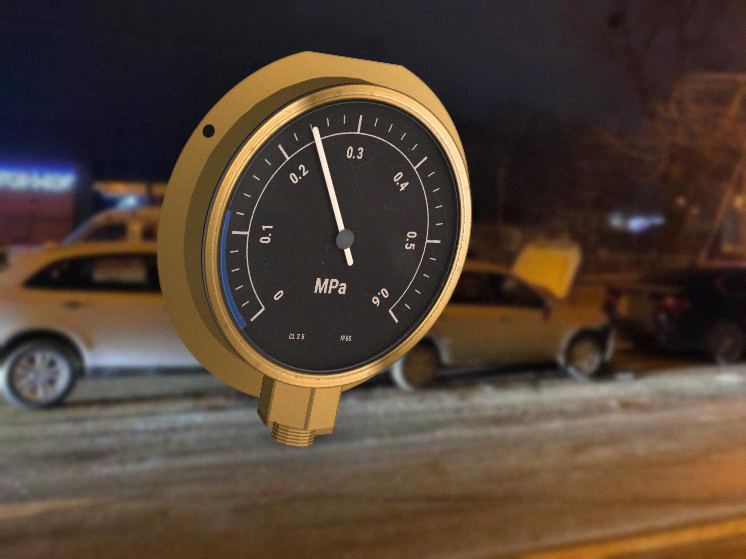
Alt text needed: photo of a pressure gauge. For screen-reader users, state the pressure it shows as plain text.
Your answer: 0.24 MPa
